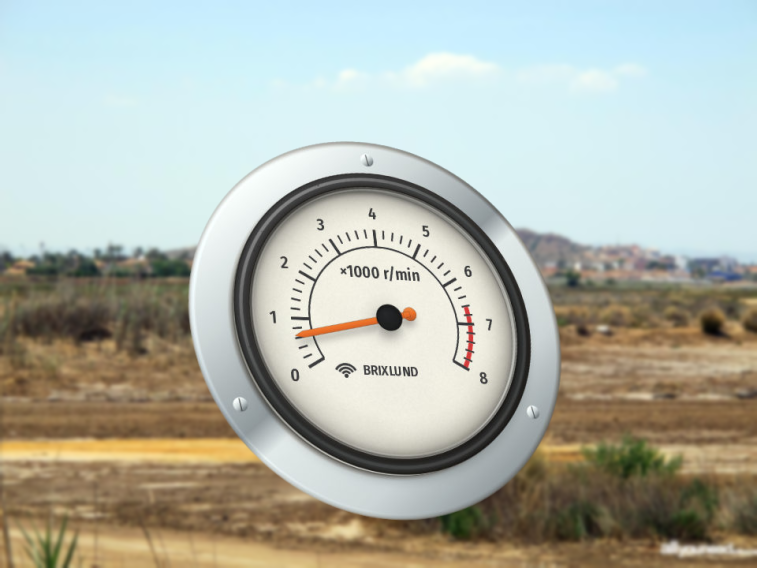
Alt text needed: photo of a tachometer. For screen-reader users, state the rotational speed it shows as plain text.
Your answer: 600 rpm
